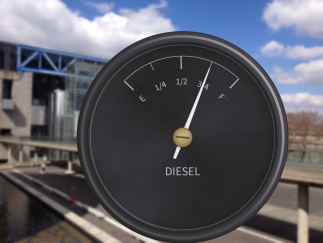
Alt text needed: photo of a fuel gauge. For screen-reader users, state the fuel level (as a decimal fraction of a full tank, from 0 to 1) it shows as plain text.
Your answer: 0.75
